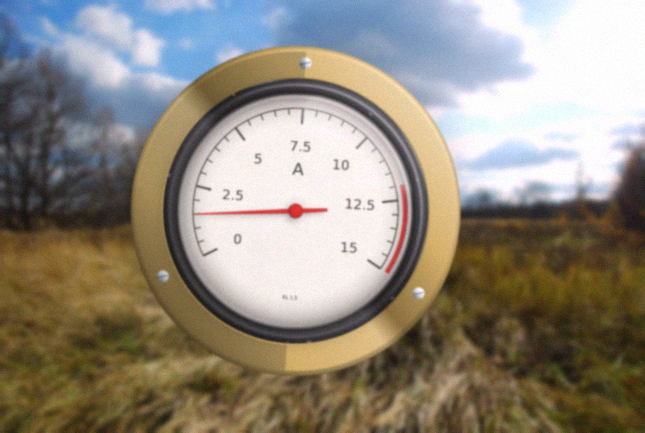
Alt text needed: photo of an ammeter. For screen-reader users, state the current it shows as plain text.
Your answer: 1.5 A
